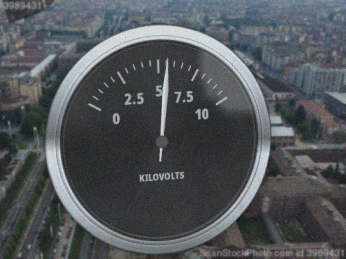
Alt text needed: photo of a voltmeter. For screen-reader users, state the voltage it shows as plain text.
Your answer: 5.5 kV
